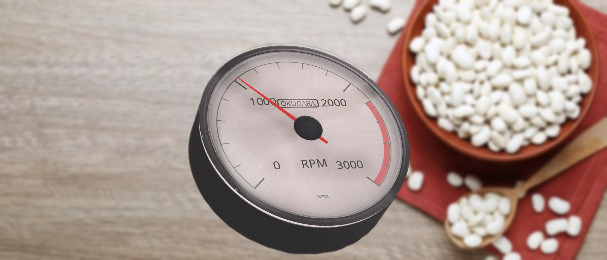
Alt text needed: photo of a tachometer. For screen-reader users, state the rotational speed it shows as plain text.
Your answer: 1000 rpm
